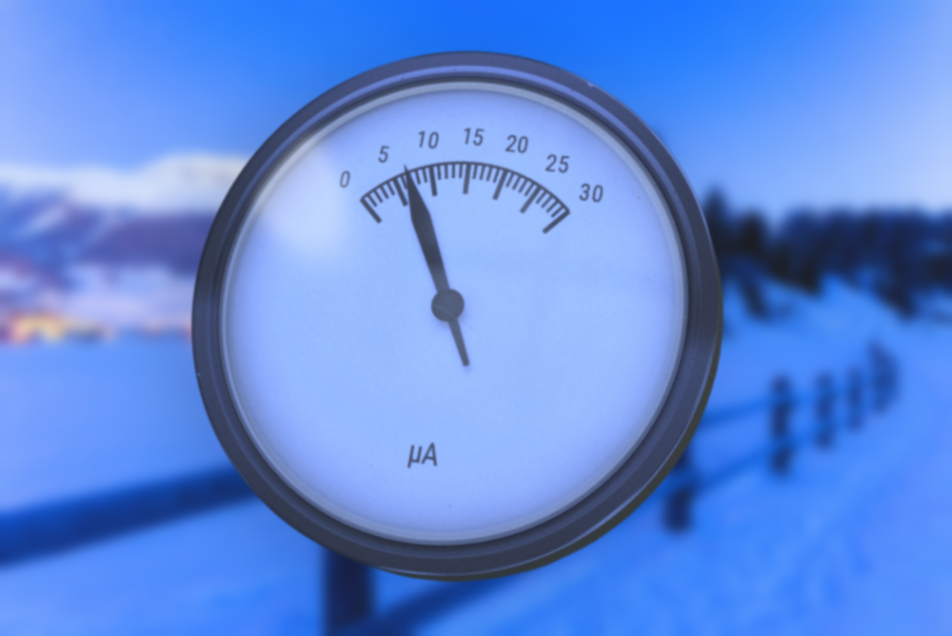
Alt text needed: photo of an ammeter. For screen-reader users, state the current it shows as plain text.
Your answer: 7 µA
